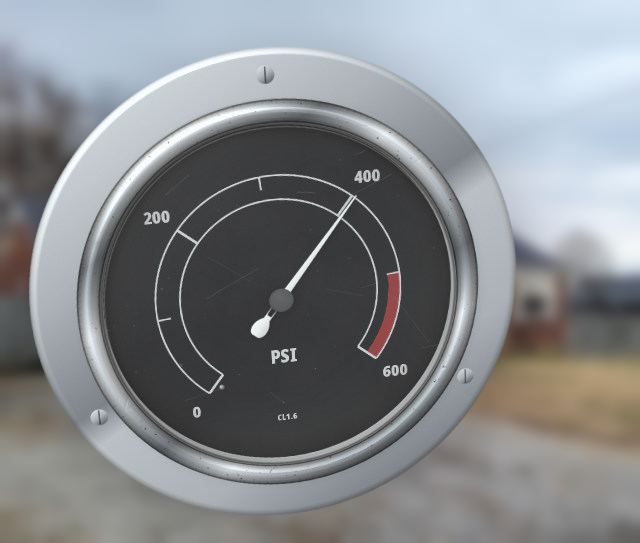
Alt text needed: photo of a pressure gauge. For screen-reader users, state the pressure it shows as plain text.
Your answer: 400 psi
